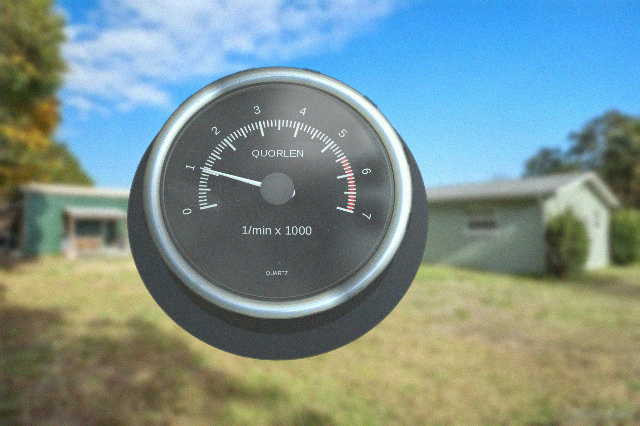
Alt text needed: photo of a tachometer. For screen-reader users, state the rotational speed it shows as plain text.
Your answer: 1000 rpm
